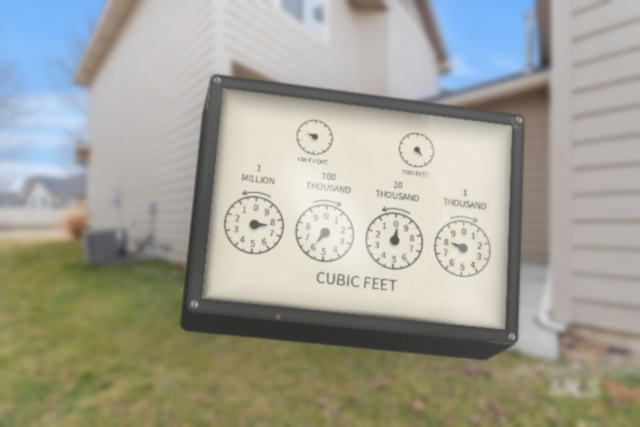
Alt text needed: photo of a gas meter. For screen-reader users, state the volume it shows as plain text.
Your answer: 759800 ft³
